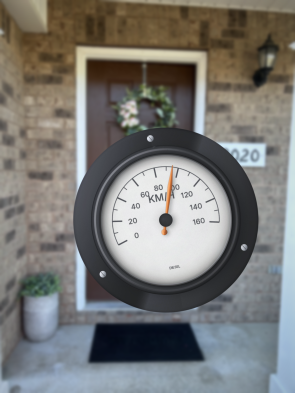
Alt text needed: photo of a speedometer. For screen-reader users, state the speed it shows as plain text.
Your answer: 95 km/h
